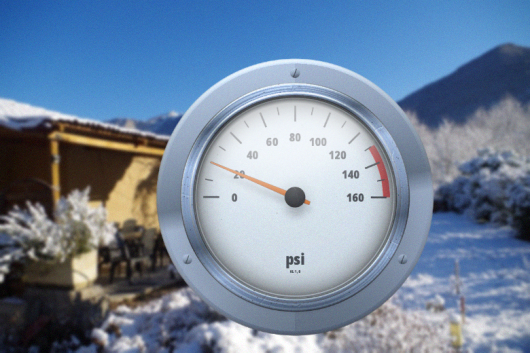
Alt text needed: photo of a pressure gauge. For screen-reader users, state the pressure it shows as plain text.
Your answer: 20 psi
